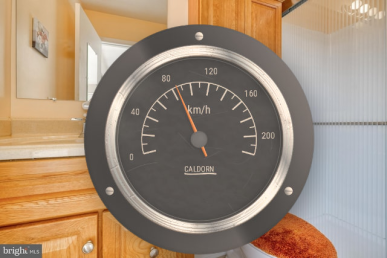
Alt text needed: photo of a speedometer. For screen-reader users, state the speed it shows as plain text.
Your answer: 85 km/h
